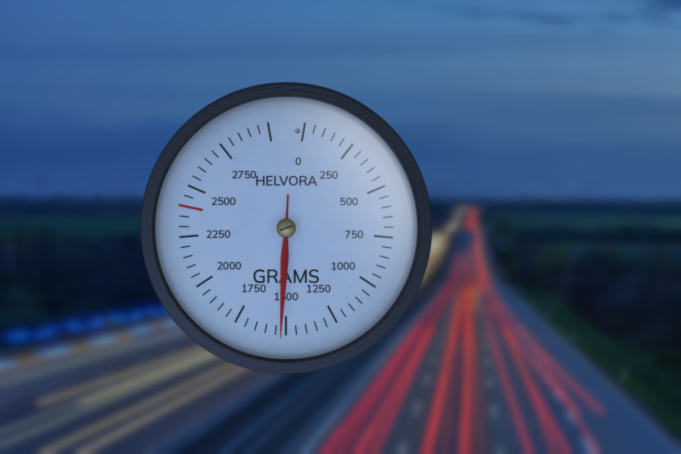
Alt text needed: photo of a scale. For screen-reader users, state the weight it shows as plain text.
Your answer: 1525 g
